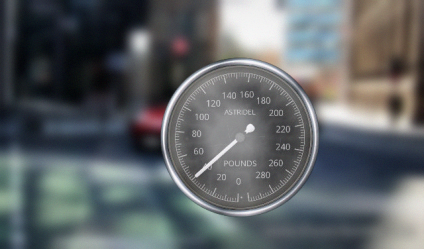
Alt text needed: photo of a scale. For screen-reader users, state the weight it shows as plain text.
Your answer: 40 lb
